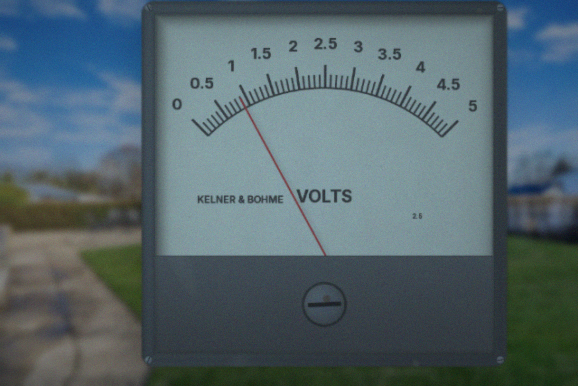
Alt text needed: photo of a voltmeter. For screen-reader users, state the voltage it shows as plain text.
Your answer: 0.9 V
